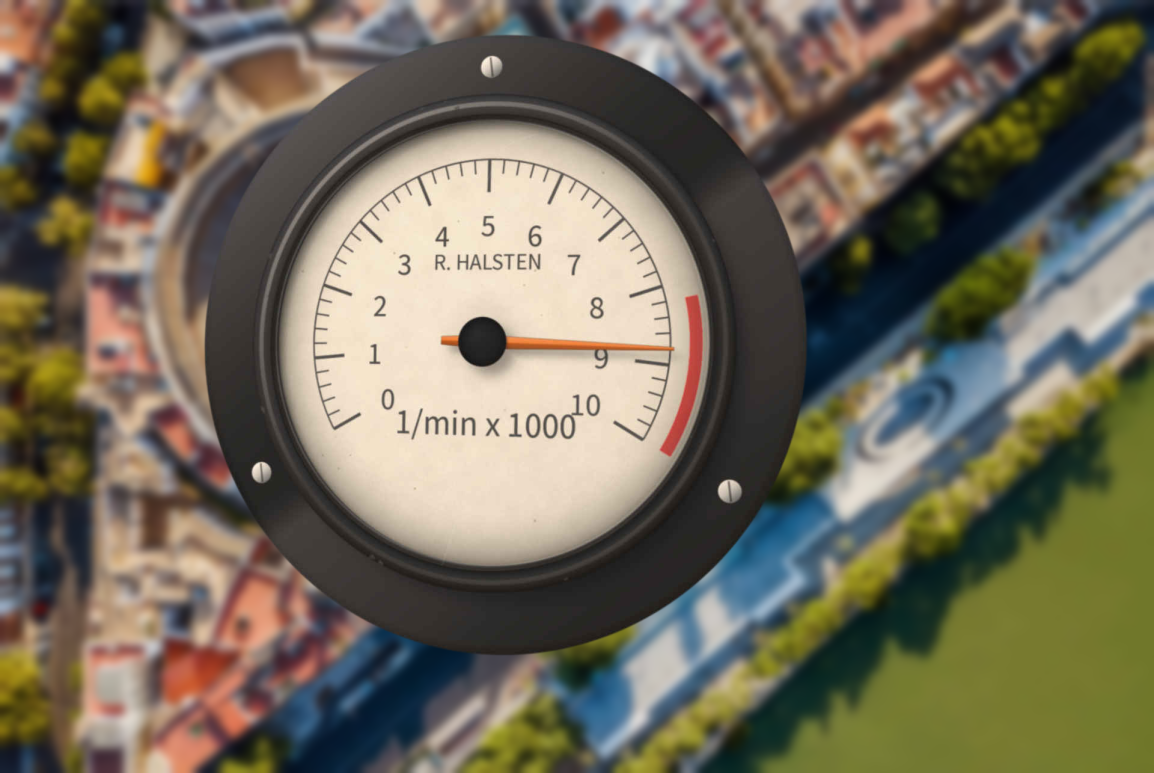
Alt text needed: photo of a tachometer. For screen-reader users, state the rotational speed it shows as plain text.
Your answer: 8800 rpm
